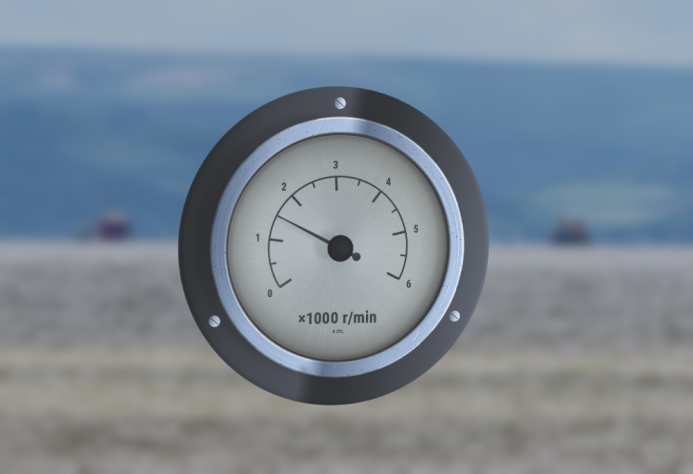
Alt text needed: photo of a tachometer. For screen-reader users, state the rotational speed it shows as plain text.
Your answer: 1500 rpm
